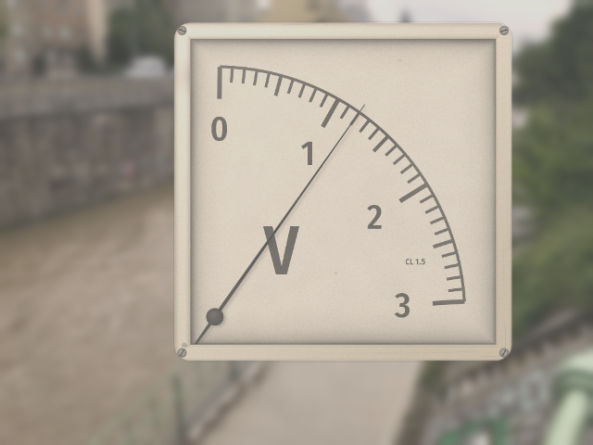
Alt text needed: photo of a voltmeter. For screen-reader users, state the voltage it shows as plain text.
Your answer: 1.2 V
